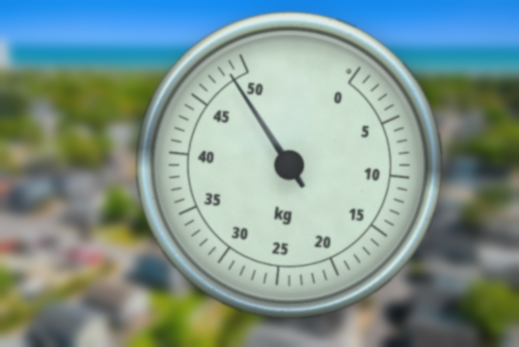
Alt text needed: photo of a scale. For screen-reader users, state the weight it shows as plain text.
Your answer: 48.5 kg
